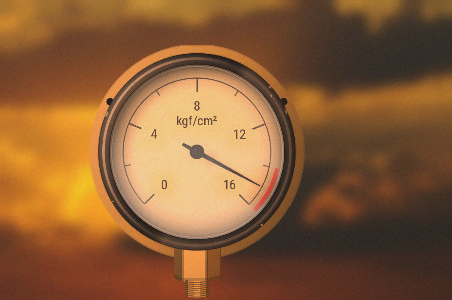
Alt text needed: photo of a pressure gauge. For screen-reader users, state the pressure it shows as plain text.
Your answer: 15 kg/cm²
